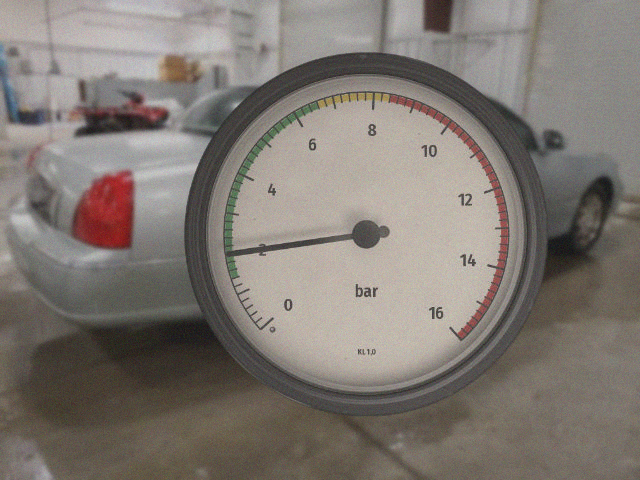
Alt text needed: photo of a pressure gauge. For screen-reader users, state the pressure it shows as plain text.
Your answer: 2 bar
